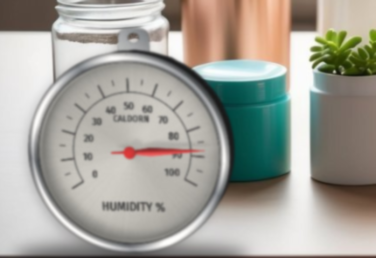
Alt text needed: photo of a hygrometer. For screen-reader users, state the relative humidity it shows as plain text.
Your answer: 87.5 %
